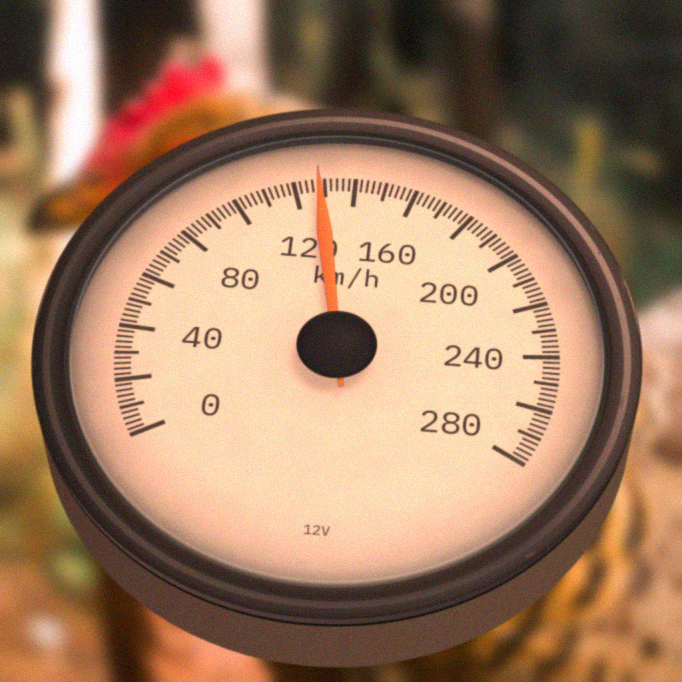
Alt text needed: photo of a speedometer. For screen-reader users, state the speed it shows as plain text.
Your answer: 128 km/h
